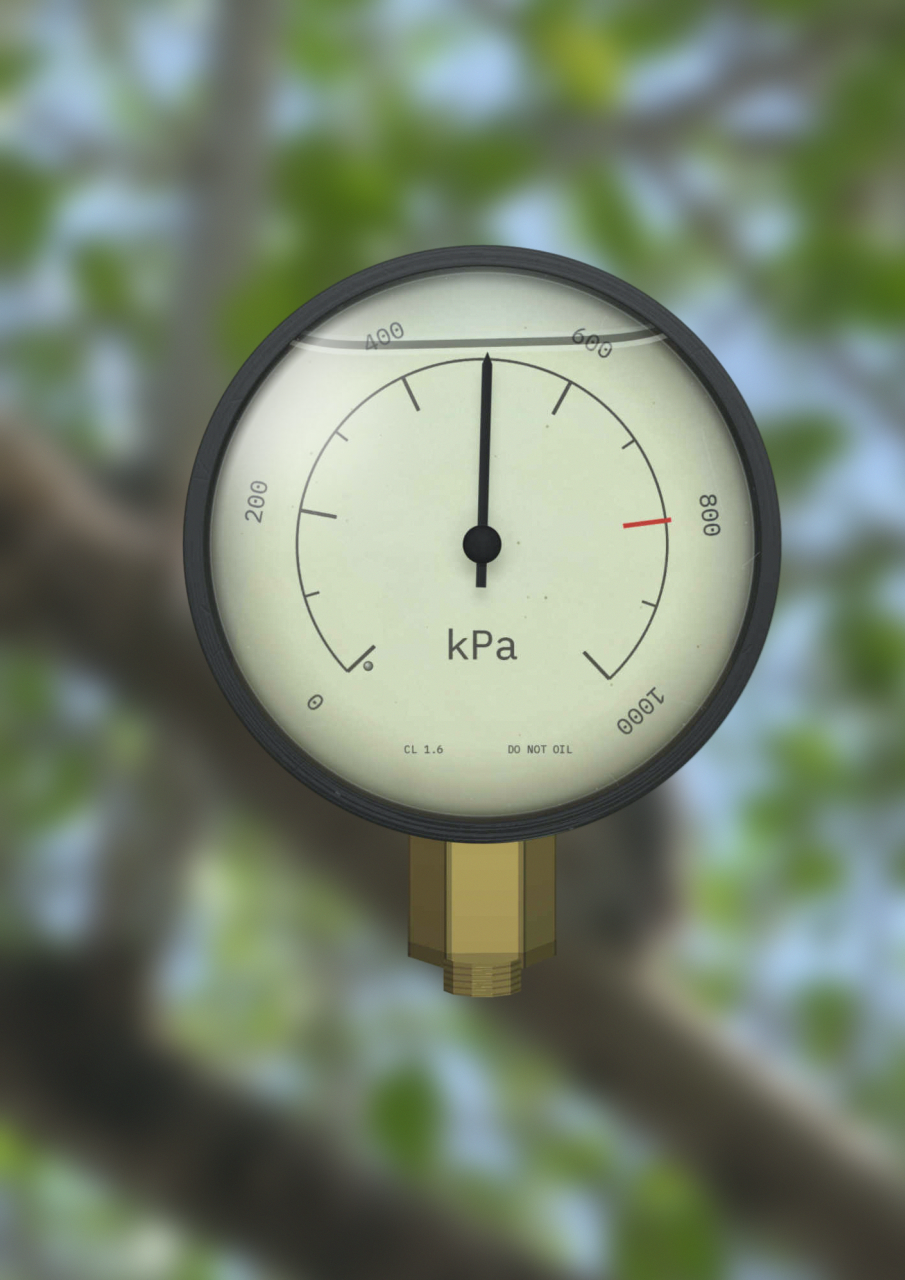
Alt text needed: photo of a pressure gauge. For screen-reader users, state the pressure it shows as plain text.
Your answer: 500 kPa
